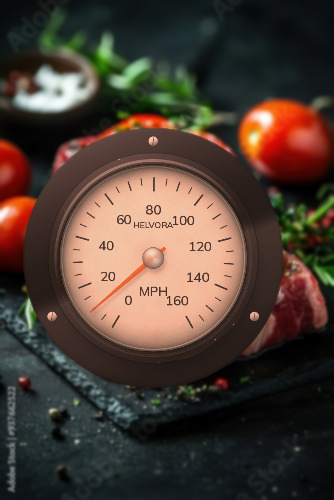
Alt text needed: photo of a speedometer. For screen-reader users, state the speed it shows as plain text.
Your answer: 10 mph
